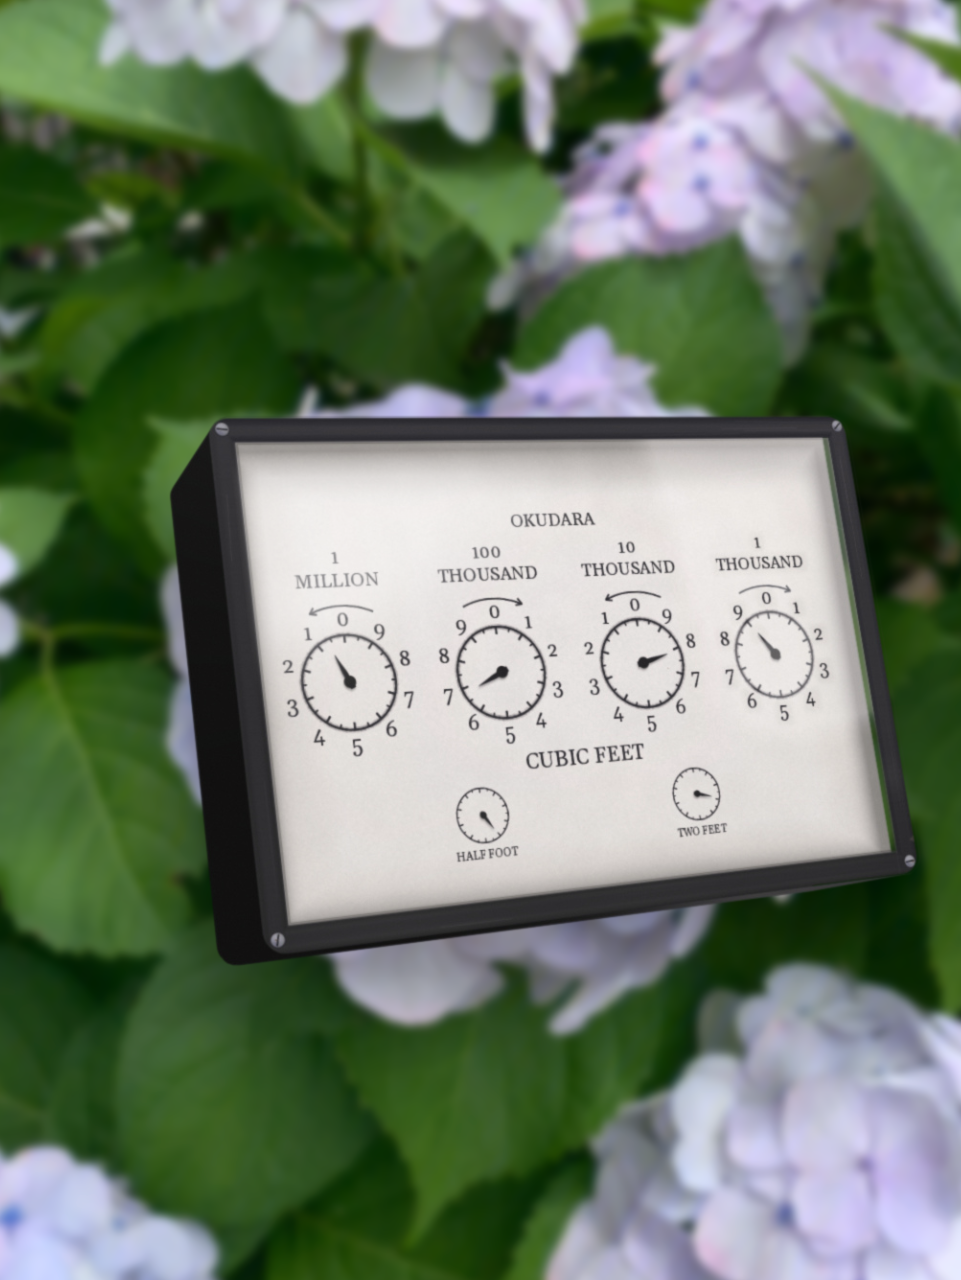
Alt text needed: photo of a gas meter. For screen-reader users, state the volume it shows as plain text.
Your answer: 67900 ft³
